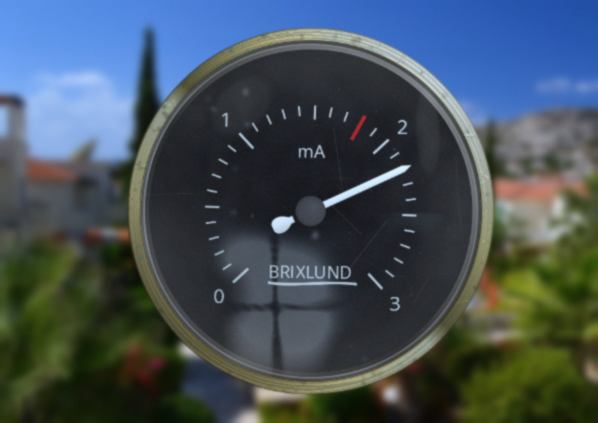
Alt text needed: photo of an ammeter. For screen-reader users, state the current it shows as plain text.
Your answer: 2.2 mA
